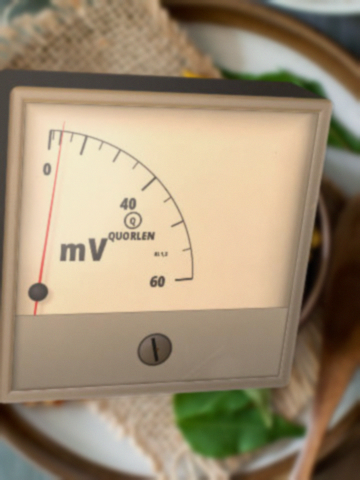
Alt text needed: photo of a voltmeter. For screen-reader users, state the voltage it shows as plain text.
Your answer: 10 mV
